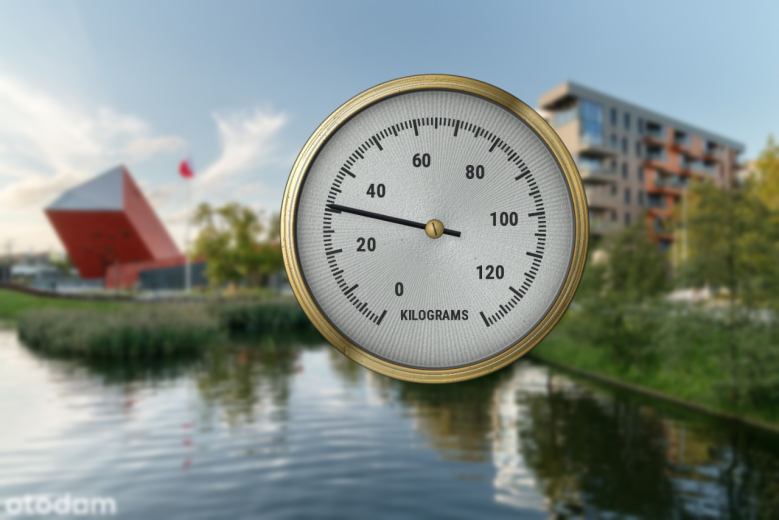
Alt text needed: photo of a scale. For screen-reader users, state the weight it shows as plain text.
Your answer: 31 kg
